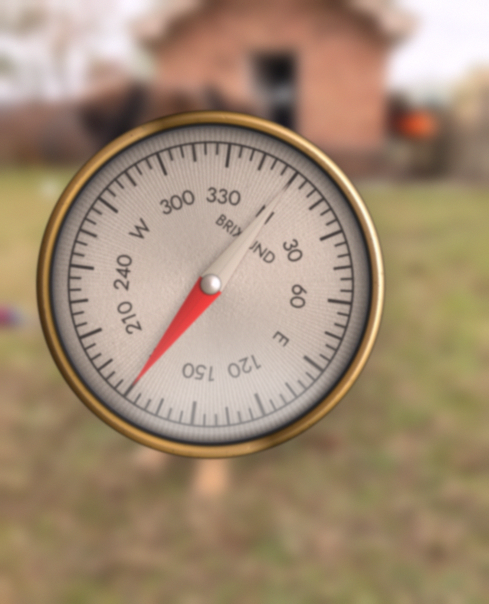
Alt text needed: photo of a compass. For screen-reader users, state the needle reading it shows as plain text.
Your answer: 180 °
